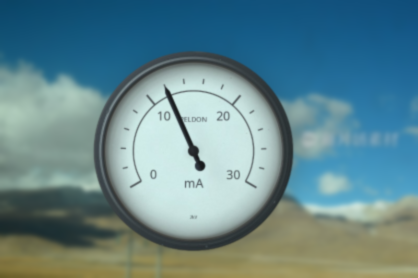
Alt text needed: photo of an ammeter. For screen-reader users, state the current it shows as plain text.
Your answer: 12 mA
